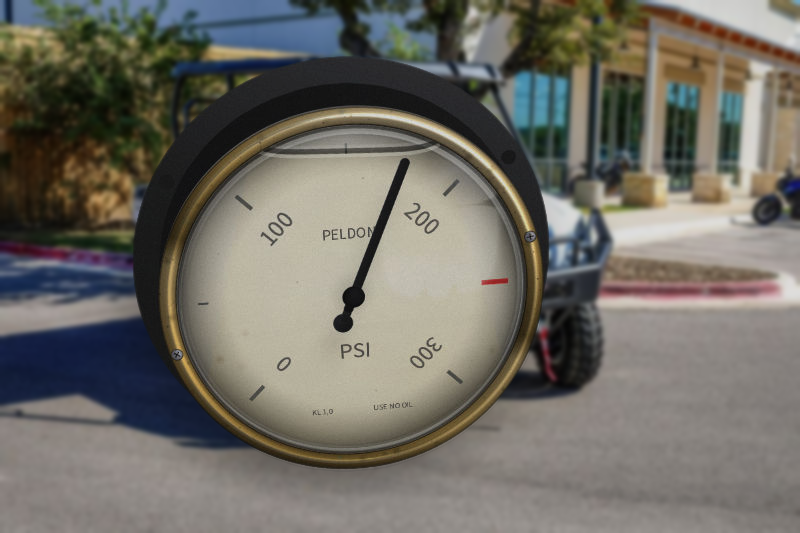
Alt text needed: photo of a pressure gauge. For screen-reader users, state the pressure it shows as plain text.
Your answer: 175 psi
